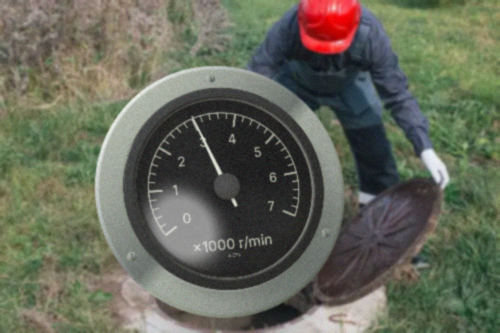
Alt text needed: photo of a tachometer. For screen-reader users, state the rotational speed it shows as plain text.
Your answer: 3000 rpm
